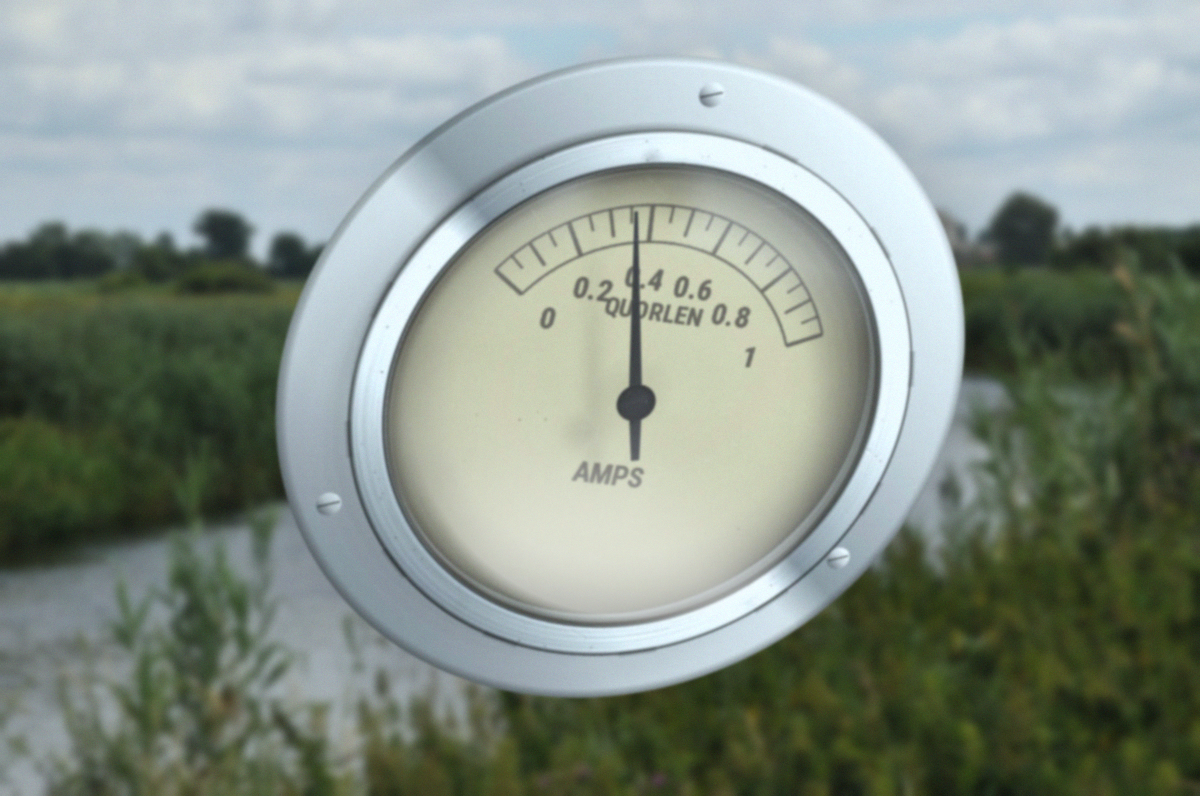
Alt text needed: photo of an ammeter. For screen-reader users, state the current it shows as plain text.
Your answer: 0.35 A
